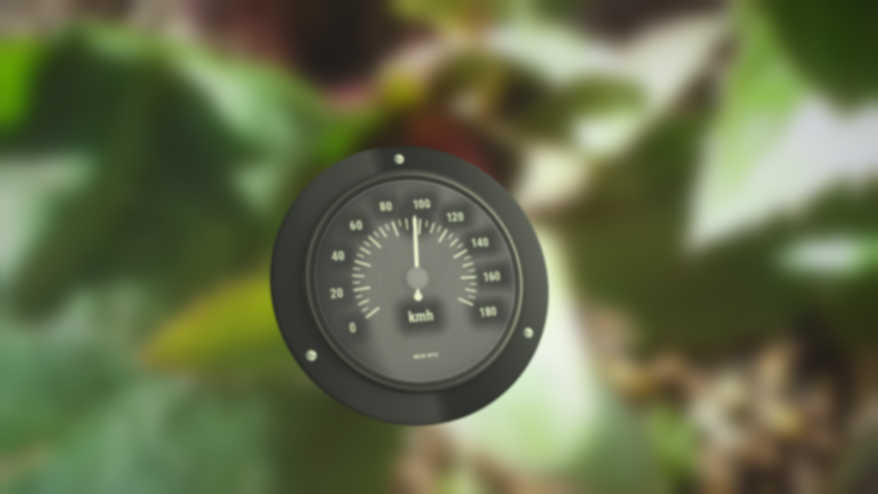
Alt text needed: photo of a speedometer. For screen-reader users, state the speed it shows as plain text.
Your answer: 95 km/h
